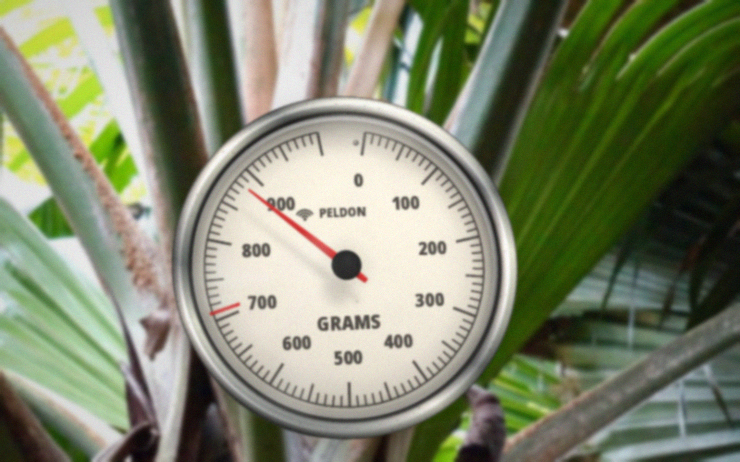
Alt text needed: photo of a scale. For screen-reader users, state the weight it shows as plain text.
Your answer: 880 g
